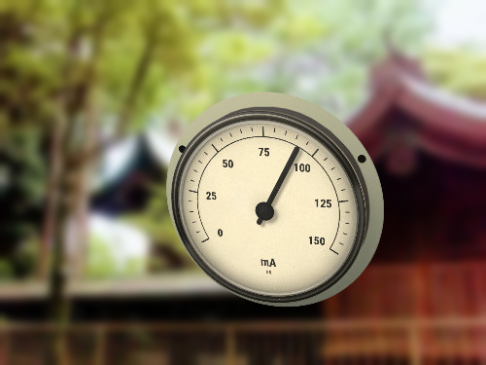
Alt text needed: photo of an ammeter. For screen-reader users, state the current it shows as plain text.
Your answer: 92.5 mA
